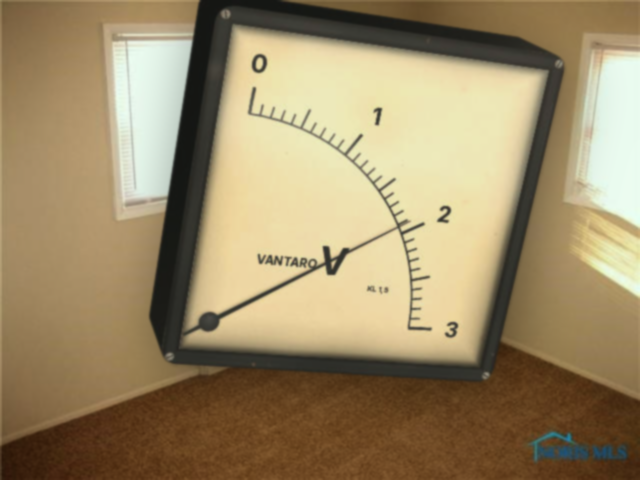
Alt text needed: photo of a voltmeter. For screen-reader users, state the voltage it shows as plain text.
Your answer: 1.9 V
